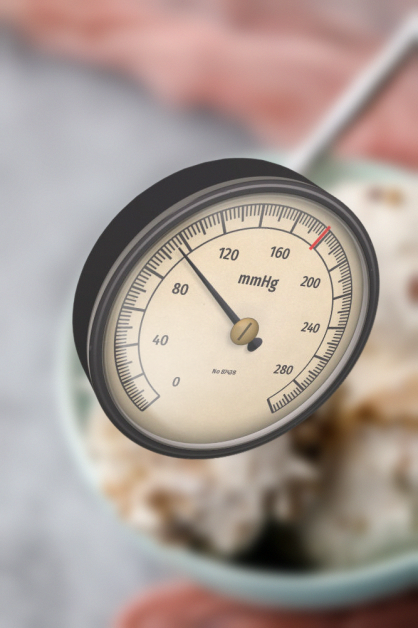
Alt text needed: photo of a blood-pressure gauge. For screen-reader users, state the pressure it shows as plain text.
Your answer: 96 mmHg
